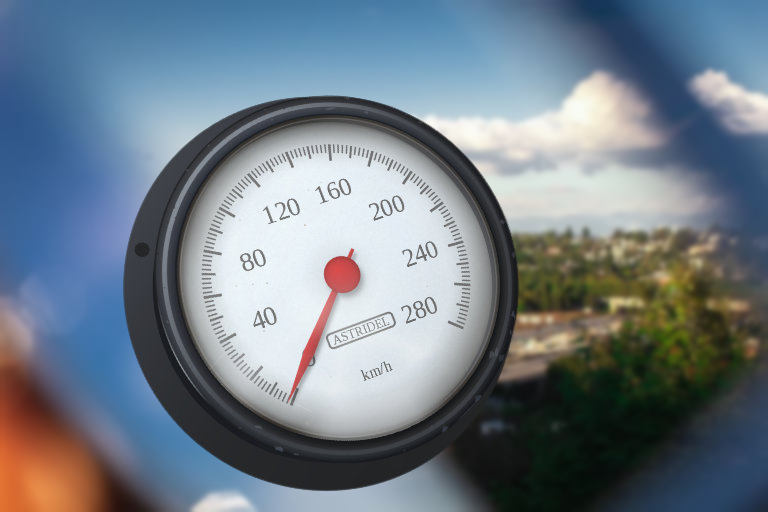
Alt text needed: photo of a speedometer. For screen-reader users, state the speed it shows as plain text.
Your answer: 2 km/h
